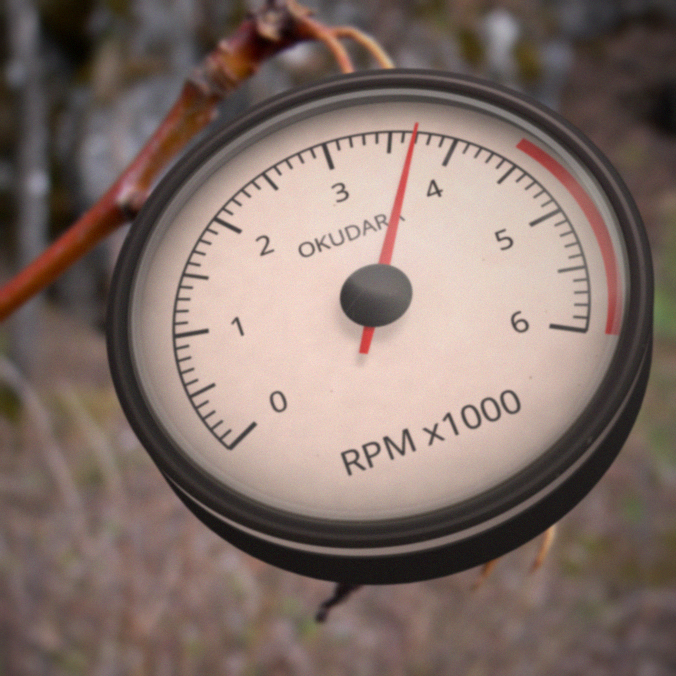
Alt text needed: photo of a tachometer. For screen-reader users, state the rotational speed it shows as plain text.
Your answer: 3700 rpm
